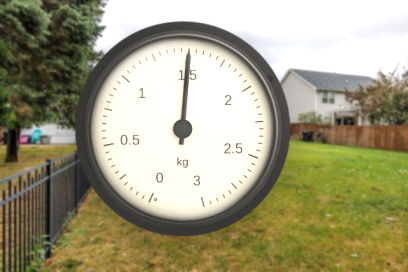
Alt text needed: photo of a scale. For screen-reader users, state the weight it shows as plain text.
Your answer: 1.5 kg
